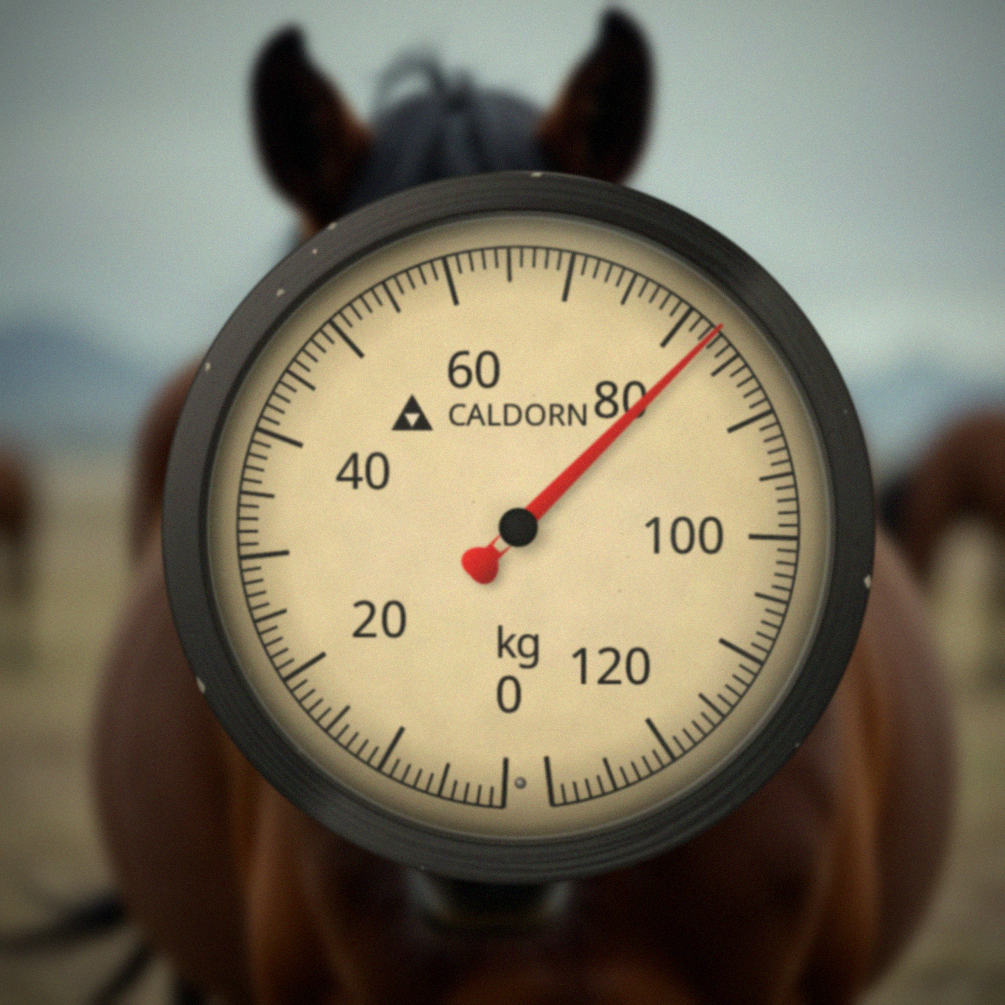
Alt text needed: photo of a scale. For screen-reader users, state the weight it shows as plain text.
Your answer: 82.5 kg
